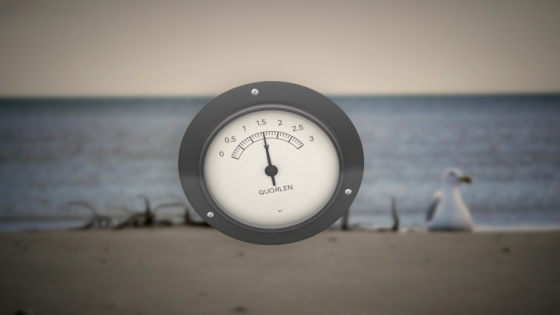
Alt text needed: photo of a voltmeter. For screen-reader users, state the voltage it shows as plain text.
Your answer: 1.5 V
